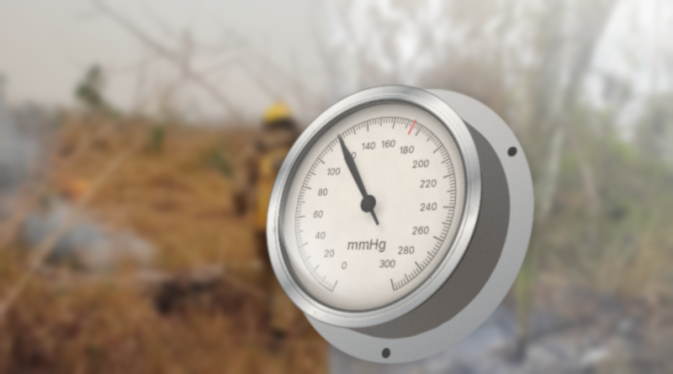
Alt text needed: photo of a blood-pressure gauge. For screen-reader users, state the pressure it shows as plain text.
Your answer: 120 mmHg
